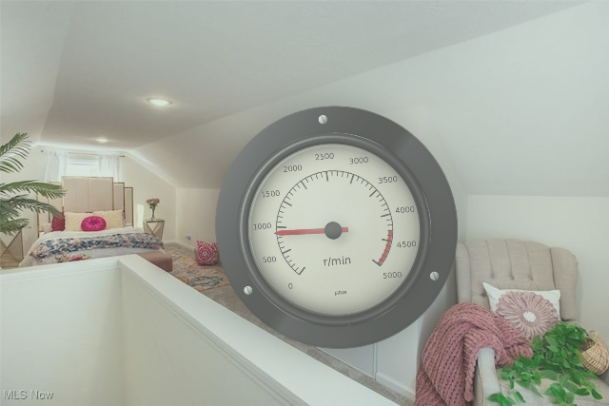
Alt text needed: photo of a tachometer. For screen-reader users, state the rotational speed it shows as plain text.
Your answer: 900 rpm
